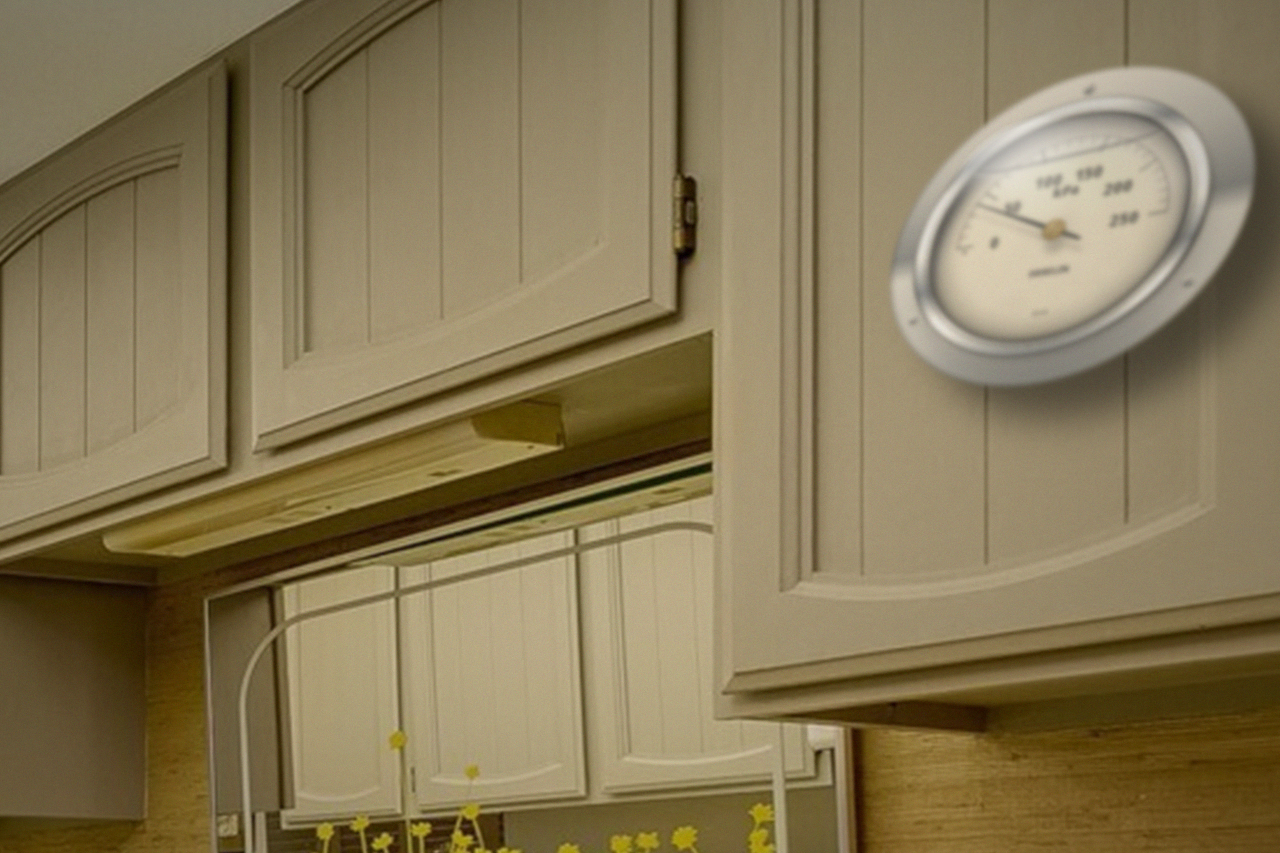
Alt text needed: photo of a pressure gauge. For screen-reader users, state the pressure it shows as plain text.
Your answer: 40 kPa
